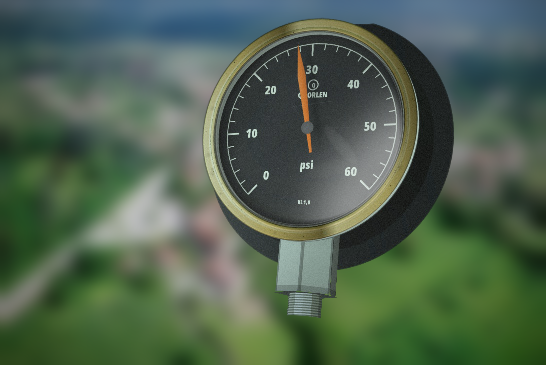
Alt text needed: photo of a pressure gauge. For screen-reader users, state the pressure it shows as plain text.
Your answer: 28 psi
